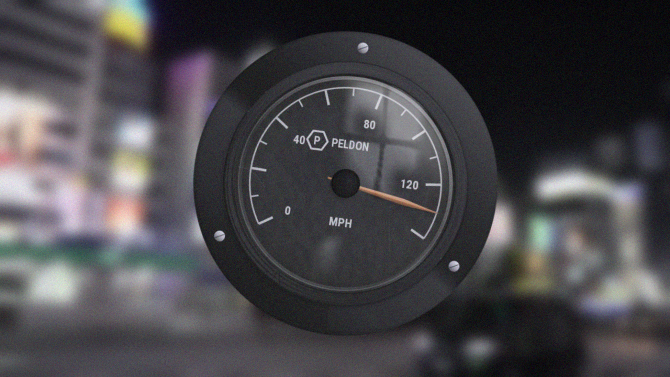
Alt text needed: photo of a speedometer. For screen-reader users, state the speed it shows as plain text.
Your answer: 130 mph
